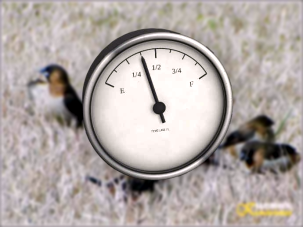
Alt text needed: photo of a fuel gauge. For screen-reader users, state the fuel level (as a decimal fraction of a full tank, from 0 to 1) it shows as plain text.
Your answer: 0.375
